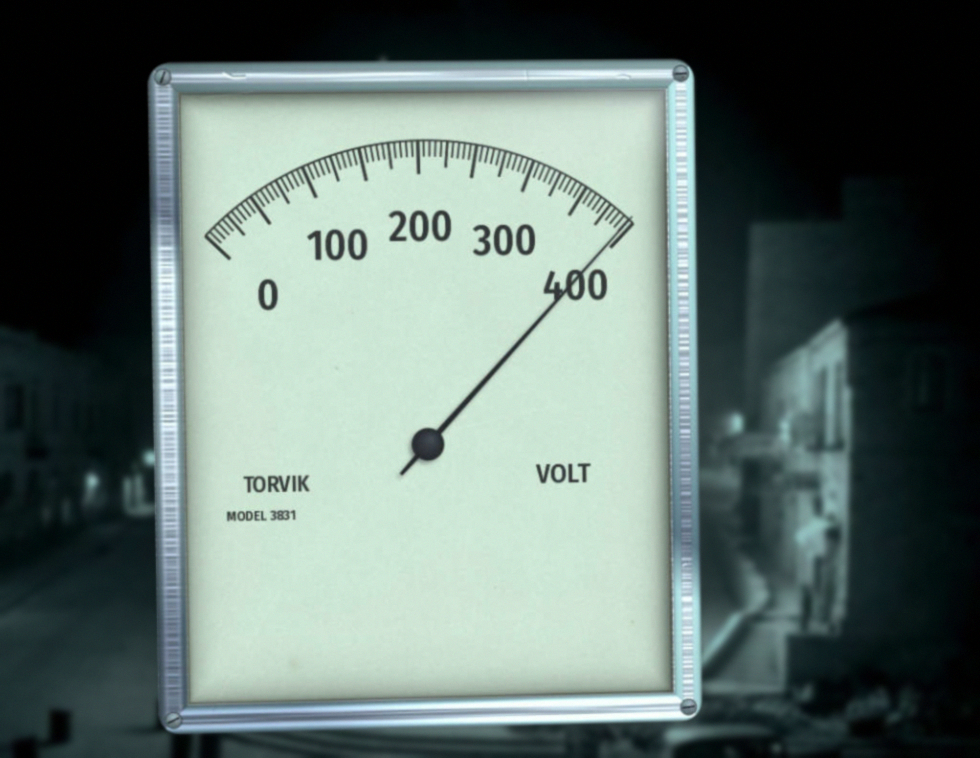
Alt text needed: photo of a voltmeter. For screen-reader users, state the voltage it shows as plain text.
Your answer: 395 V
